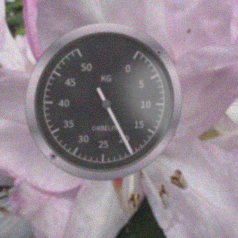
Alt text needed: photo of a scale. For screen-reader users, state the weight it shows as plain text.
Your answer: 20 kg
